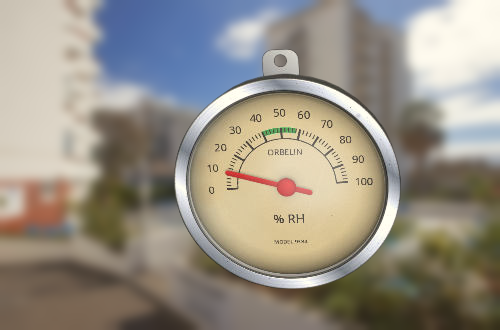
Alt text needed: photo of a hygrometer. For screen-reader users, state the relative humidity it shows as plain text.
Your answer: 10 %
